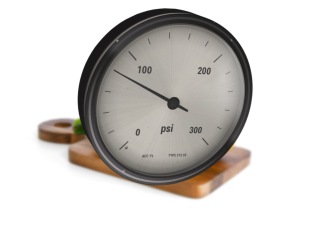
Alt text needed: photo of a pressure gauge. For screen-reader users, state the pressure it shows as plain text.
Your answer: 80 psi
